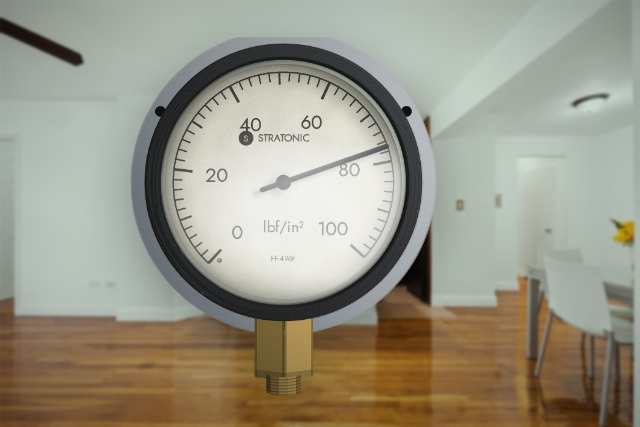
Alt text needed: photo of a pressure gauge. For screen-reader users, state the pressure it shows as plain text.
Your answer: 77 psi
